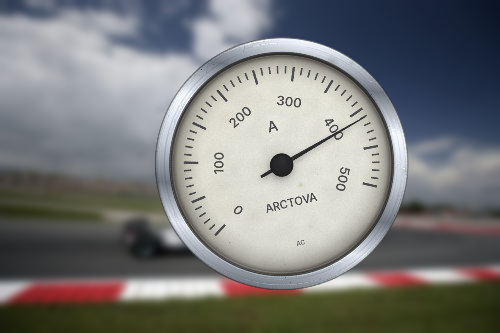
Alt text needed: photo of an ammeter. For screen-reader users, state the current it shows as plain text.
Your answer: 410 A
